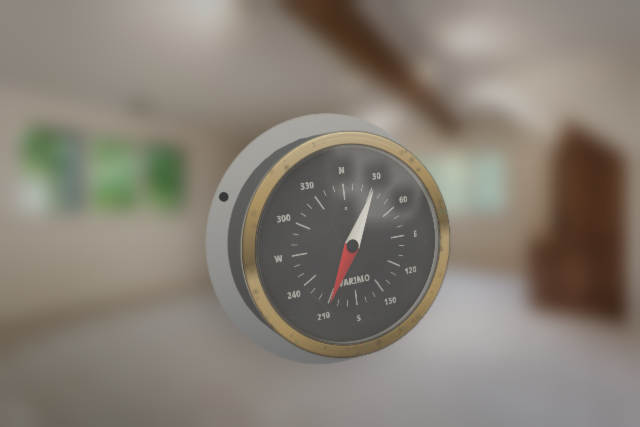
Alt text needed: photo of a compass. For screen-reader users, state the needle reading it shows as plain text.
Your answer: 210 °
